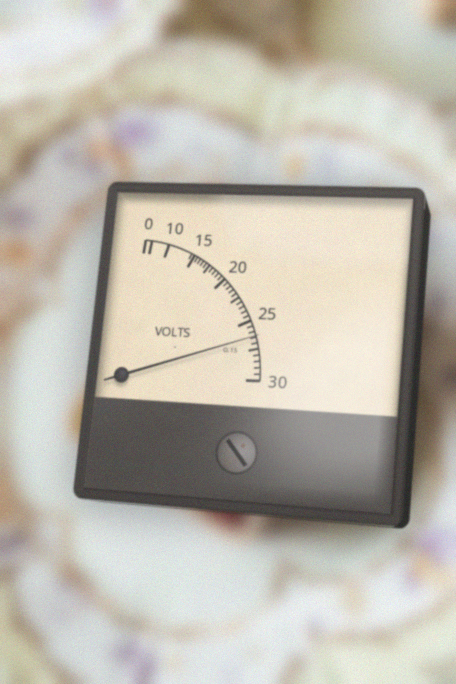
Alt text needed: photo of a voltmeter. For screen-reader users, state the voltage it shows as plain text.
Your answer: 26.5 V
